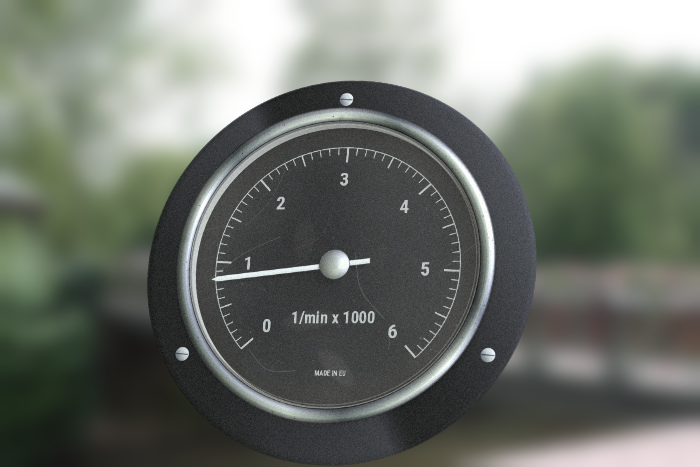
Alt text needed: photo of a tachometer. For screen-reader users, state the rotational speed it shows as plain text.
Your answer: 800 rpm
